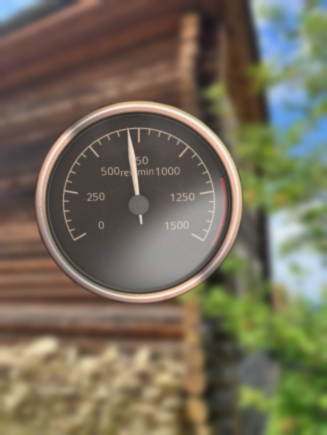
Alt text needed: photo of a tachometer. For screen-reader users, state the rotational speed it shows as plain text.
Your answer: 700 rpm
